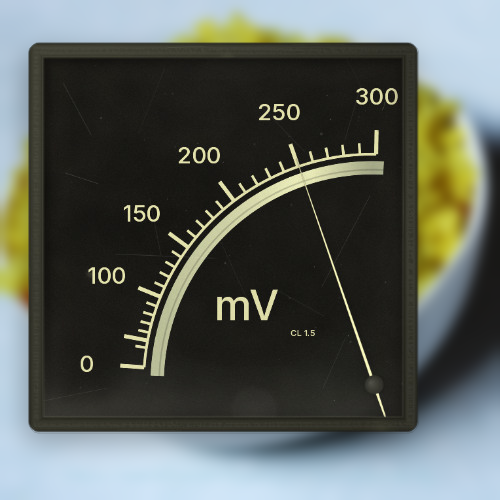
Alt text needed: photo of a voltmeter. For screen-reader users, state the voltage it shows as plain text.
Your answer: 250 mV
